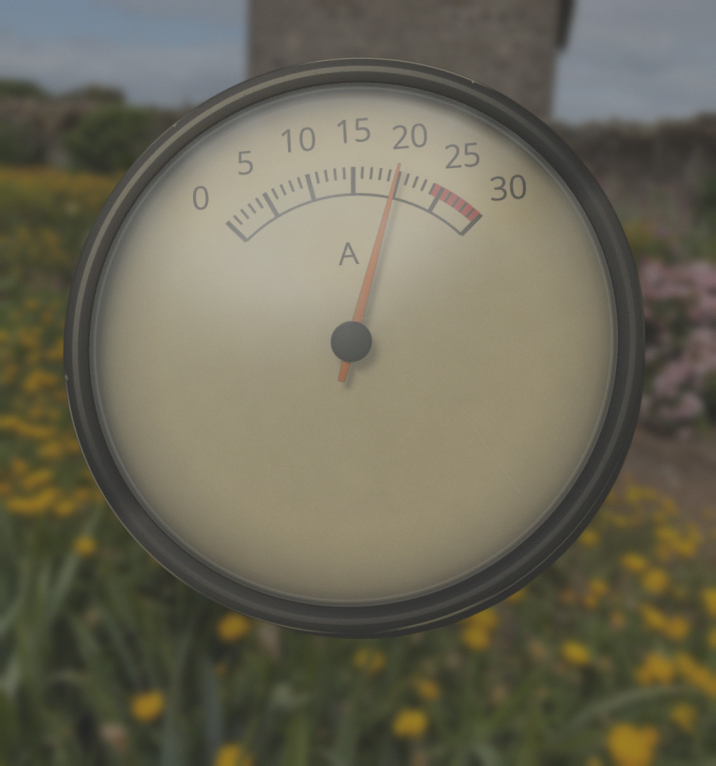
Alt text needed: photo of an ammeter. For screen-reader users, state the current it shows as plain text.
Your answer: 20 A
